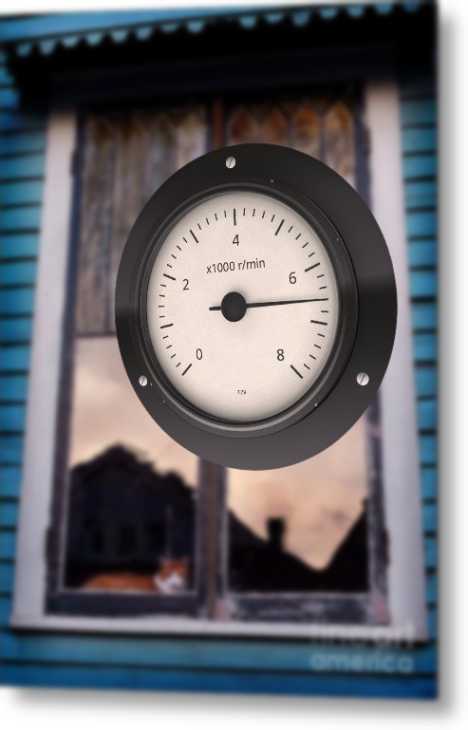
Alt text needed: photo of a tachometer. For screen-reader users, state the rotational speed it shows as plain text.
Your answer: 6600 rpm
